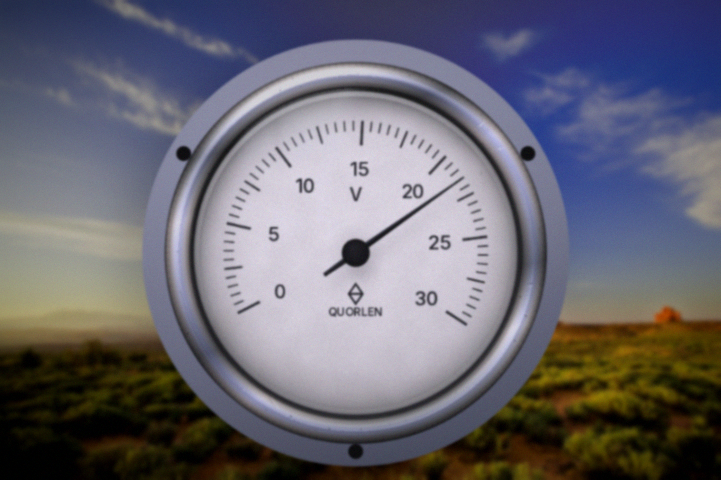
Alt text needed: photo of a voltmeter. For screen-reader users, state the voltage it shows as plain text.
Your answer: 21.5 V
